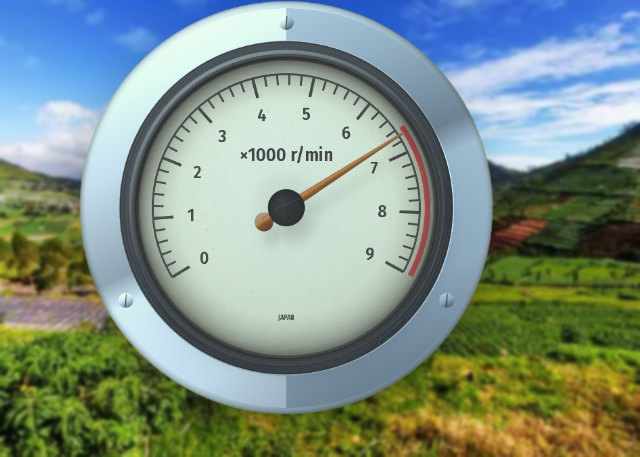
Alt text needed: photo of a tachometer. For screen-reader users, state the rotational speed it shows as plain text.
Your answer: 6700 rpm
